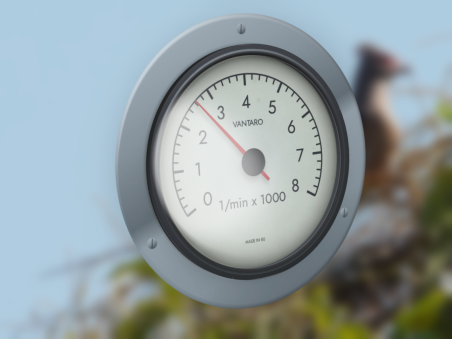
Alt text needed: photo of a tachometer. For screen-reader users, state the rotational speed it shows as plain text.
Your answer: 2600 rpm
